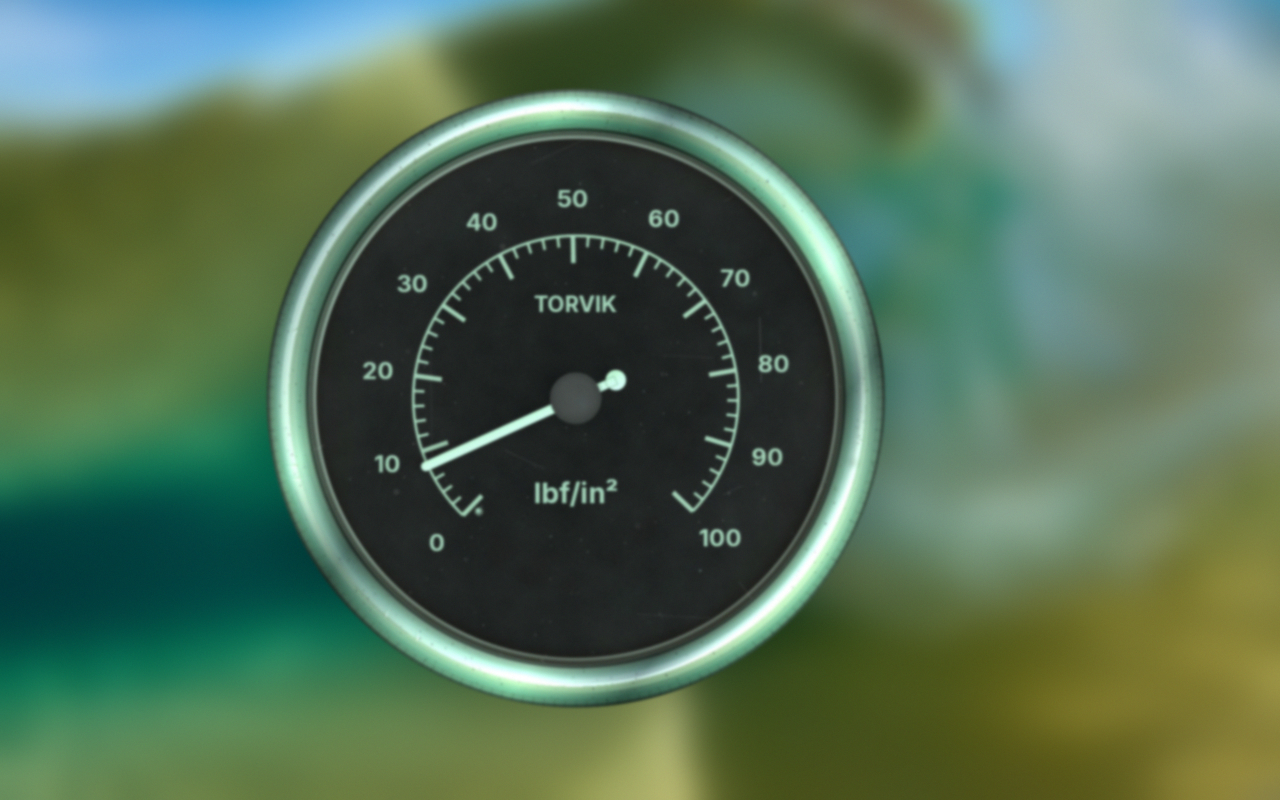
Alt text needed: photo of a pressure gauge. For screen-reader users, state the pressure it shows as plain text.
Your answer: 8 psi
